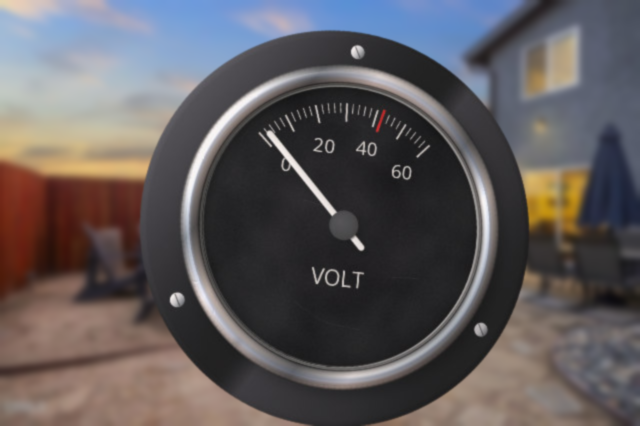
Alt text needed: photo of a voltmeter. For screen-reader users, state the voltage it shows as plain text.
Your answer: 2 V
